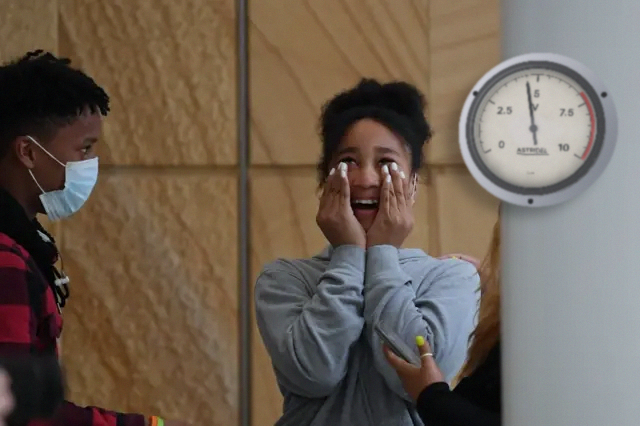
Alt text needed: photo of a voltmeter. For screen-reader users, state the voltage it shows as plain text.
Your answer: 4.5 V
